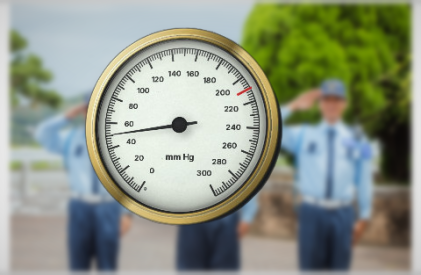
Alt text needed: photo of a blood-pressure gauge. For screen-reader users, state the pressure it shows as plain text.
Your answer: 50 mmHg
